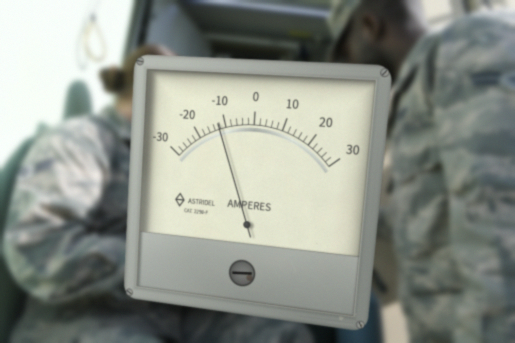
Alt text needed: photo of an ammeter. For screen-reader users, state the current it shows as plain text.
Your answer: -12 A
